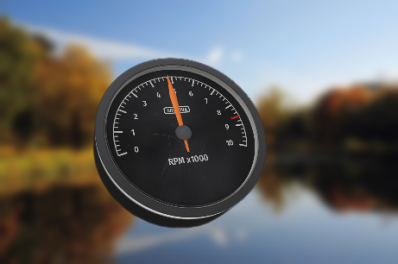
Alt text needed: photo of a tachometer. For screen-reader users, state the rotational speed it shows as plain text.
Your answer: 4800 rpm
